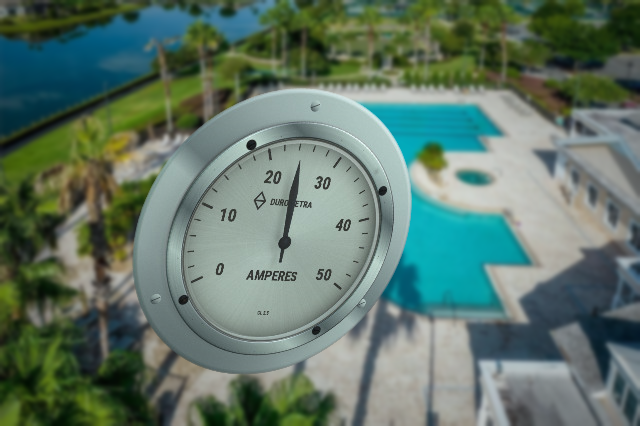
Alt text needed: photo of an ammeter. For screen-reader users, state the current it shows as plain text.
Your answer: 24 A
